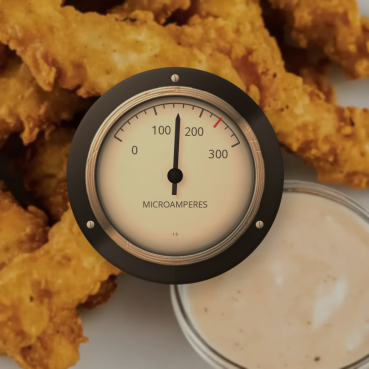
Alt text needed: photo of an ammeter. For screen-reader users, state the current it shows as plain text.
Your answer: 150 µA
